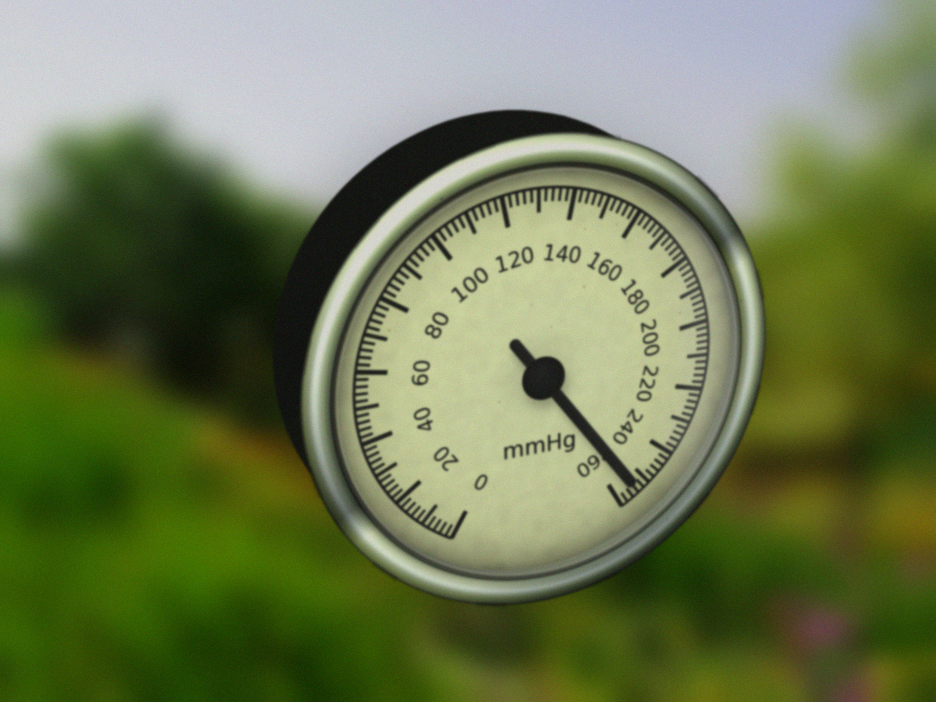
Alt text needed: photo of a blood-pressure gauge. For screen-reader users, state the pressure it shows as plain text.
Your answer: 254 mmHg
